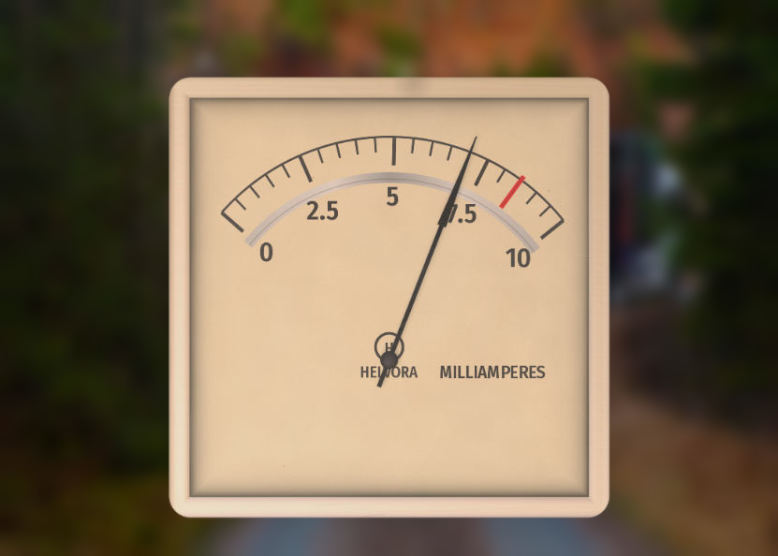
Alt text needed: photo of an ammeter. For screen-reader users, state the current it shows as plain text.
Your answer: 7 mA
